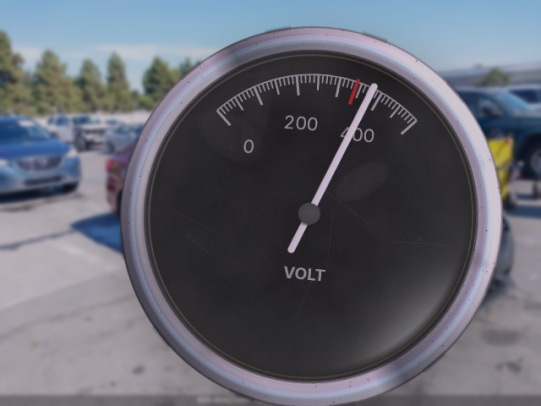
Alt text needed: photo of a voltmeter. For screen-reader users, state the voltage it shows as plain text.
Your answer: 380 V
